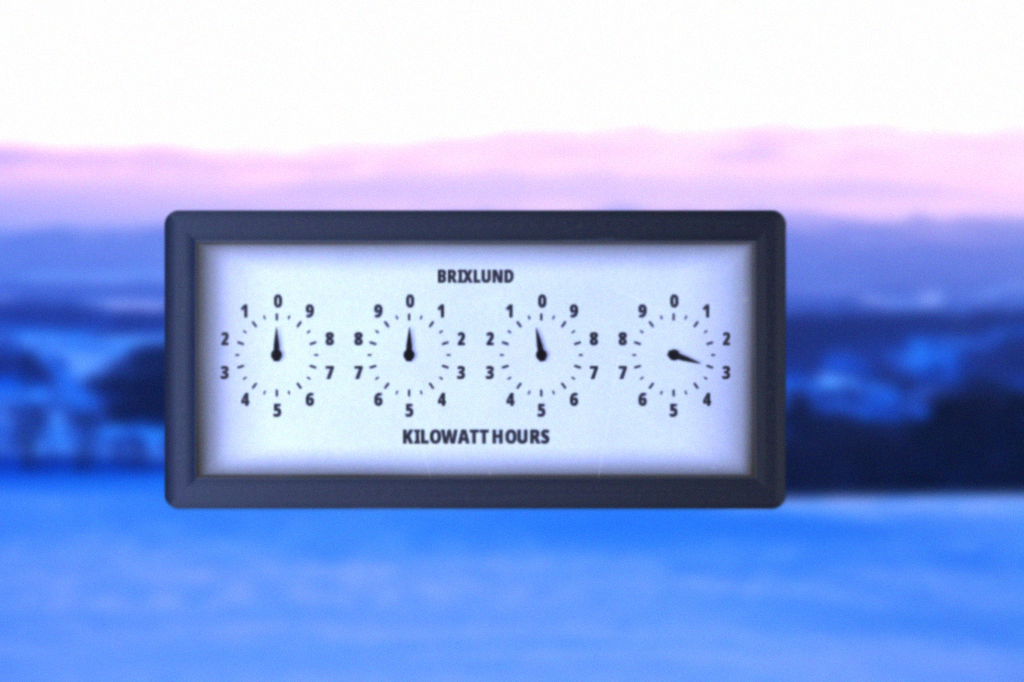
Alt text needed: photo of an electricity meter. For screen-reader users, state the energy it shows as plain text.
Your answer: 3 kWh
